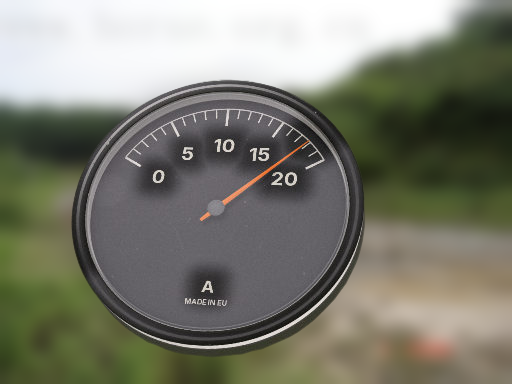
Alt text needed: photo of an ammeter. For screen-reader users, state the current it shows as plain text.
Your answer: 18 A
